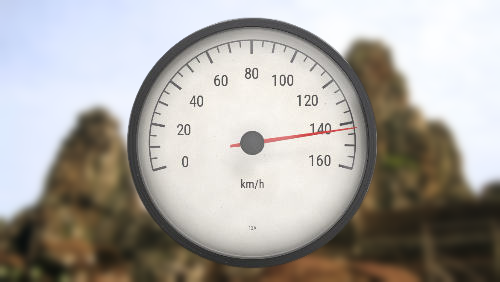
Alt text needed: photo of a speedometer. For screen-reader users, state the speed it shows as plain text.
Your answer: 142.5 km/h
